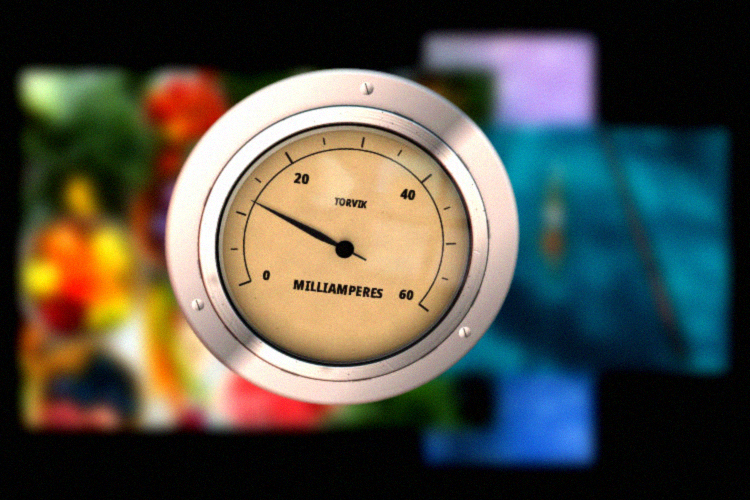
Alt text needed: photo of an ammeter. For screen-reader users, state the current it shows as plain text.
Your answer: 12.5 mA
